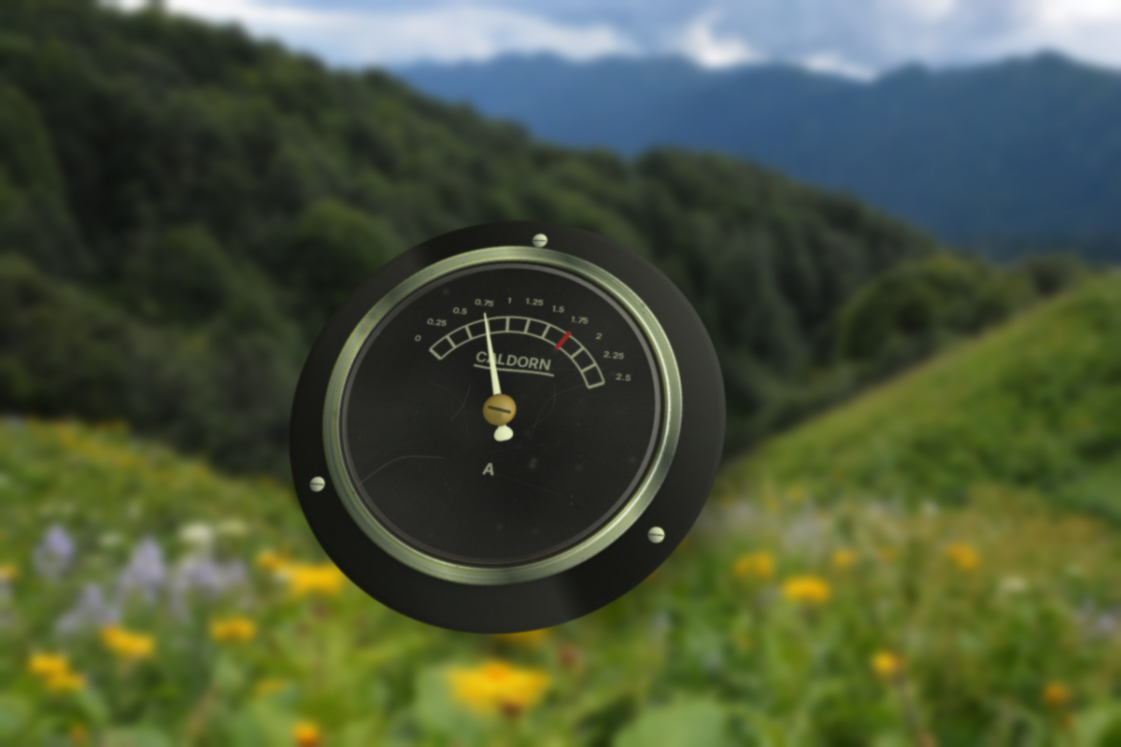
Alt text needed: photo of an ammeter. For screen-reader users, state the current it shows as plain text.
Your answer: 0.75 A
